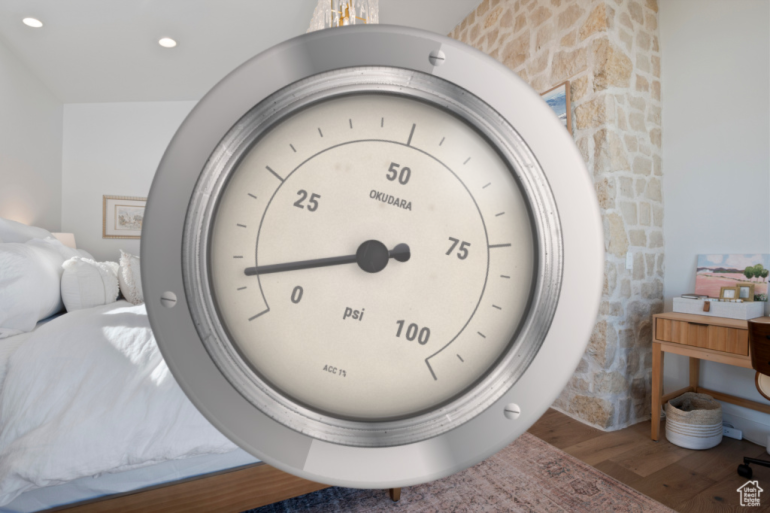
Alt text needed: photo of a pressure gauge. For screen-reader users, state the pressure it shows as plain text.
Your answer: 7.5 psi
